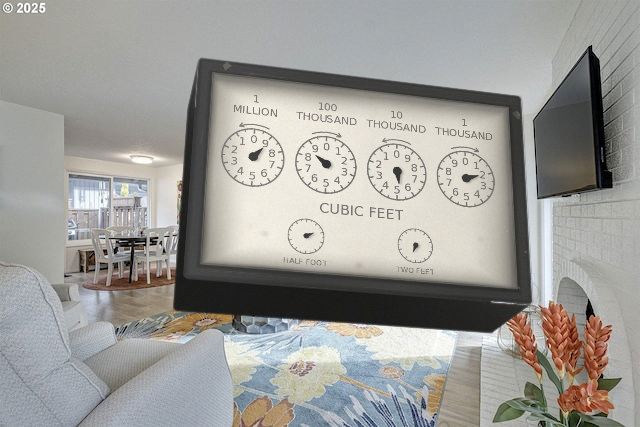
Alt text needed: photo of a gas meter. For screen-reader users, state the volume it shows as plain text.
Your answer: 885200 ft³
